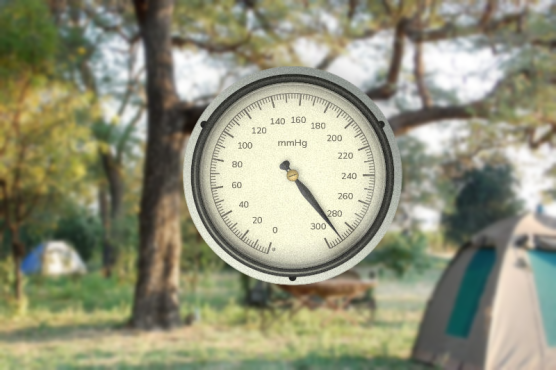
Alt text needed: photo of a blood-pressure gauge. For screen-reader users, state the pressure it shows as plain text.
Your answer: 290 mmHg
